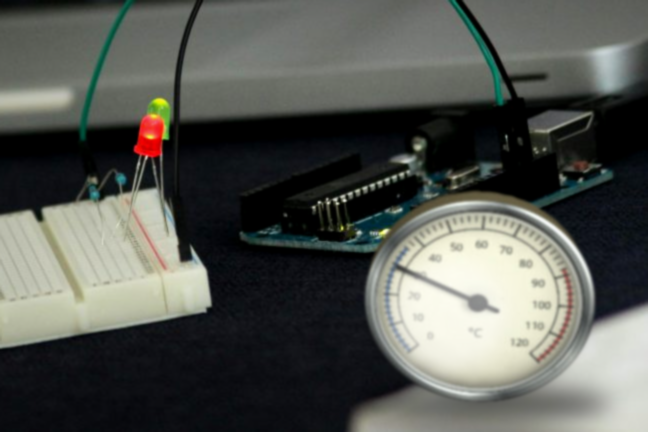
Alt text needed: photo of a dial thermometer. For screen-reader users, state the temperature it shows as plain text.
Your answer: 30 °C
